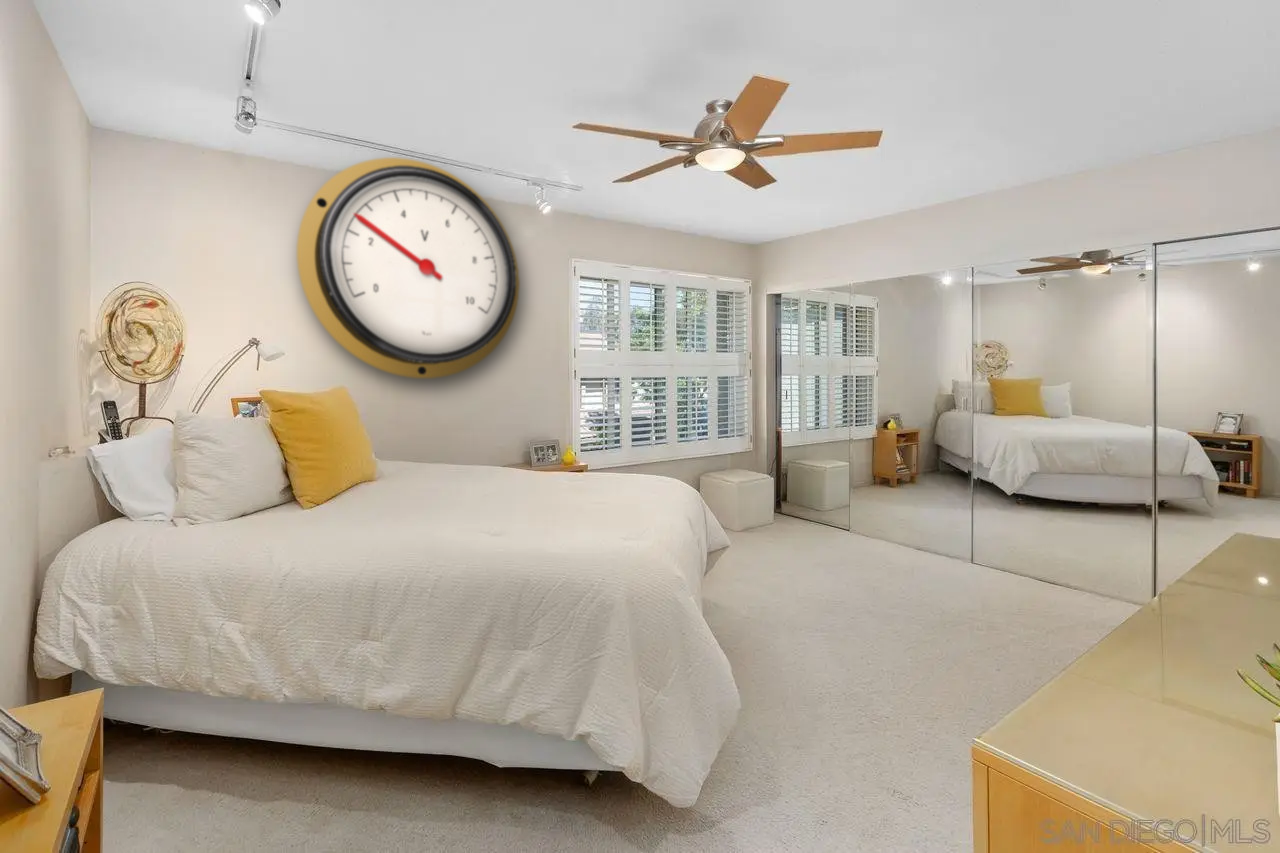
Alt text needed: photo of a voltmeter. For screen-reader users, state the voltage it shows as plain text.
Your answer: 2.5 V
